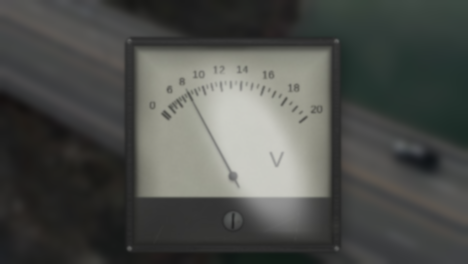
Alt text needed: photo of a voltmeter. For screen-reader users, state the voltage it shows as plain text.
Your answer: 8 V
